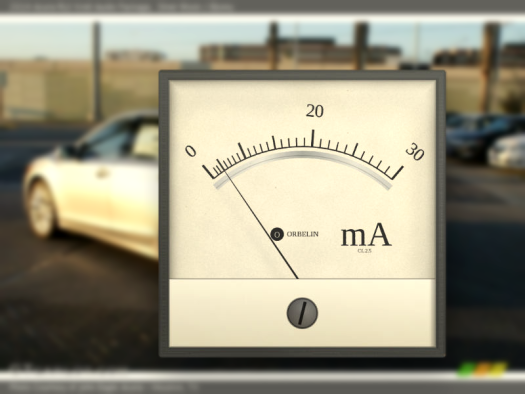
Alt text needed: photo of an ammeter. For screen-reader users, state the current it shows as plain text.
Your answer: 5 mA
